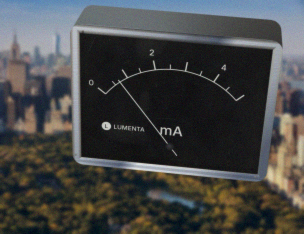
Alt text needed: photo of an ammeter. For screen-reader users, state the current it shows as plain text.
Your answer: 0.75 mA
